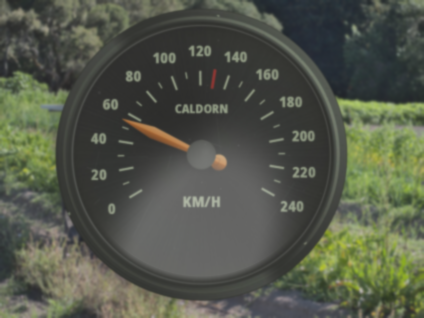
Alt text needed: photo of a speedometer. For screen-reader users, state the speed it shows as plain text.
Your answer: 55 km/h
